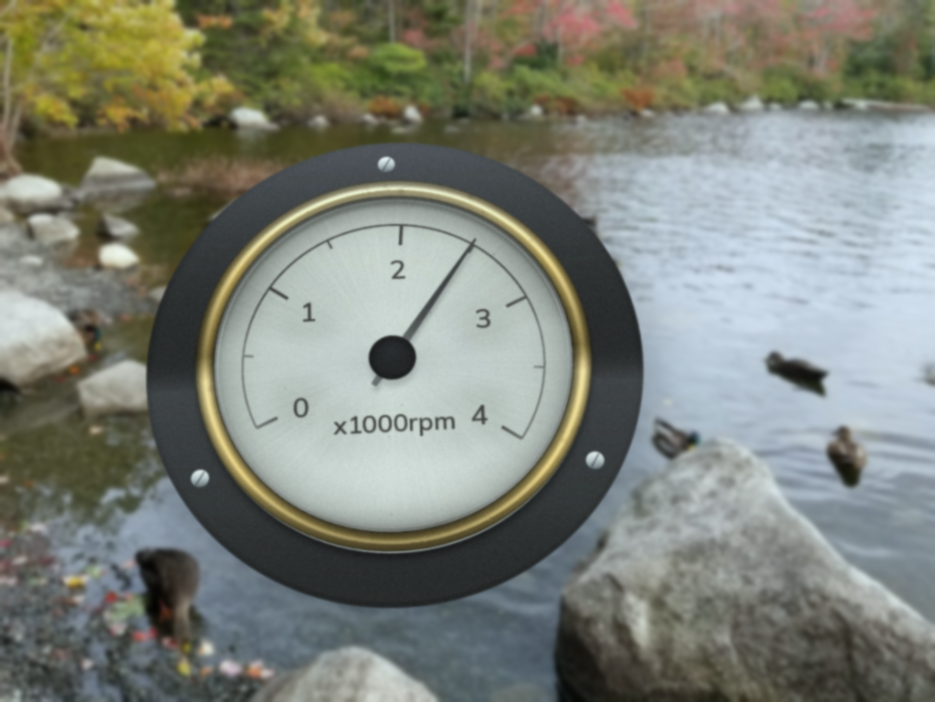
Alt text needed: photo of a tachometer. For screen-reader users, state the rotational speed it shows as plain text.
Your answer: 2500 rpm
